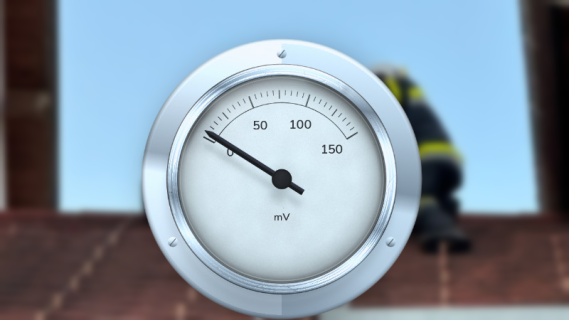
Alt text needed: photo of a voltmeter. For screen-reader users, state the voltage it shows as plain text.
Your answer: 5 mV
